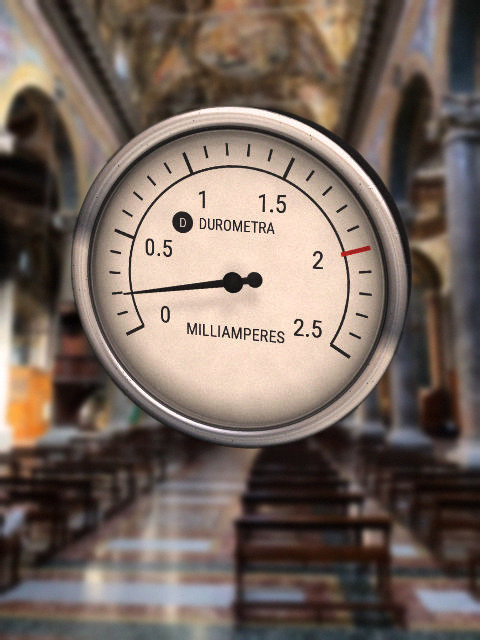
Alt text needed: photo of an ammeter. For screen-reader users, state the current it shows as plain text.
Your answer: 0.2 mA
